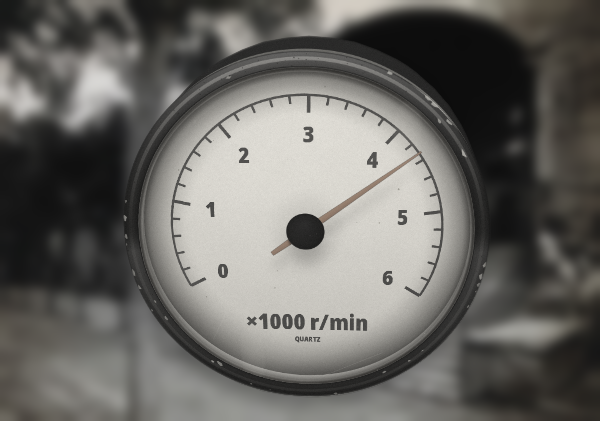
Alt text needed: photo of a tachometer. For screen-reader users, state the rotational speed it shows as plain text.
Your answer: 4300 rpm
